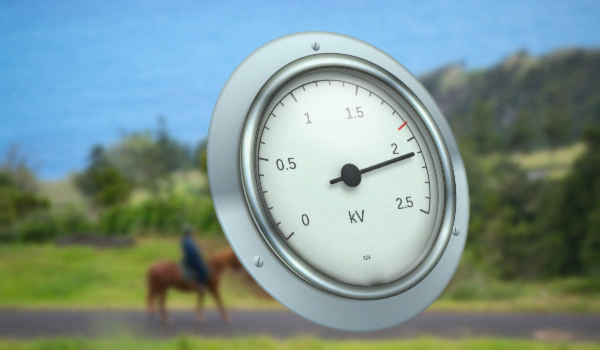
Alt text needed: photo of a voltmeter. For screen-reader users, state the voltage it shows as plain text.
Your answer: 2.1 kV
